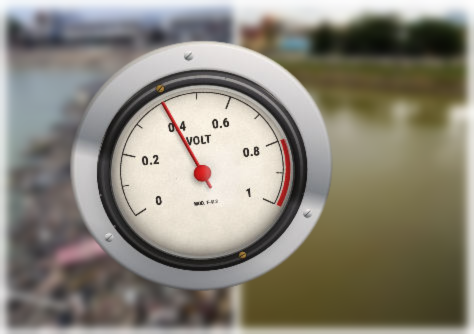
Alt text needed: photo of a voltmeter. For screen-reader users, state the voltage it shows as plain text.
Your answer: 0.4 V
